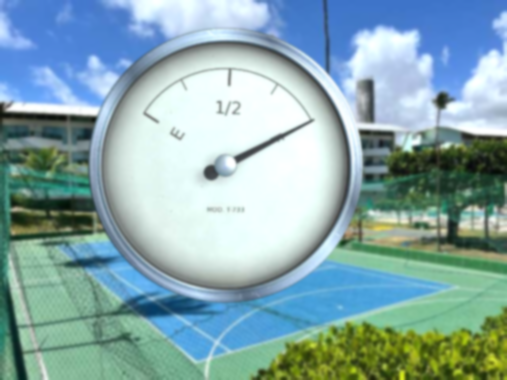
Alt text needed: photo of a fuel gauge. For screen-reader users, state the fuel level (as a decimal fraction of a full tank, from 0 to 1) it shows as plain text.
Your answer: 1
